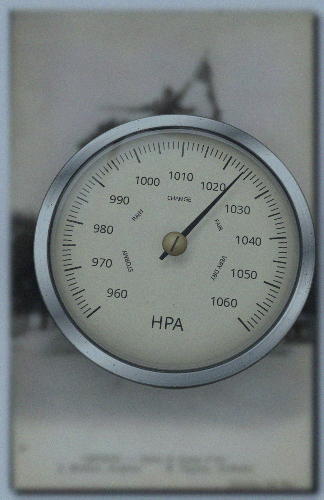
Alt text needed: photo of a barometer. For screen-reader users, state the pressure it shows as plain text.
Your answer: 1024 hPa
